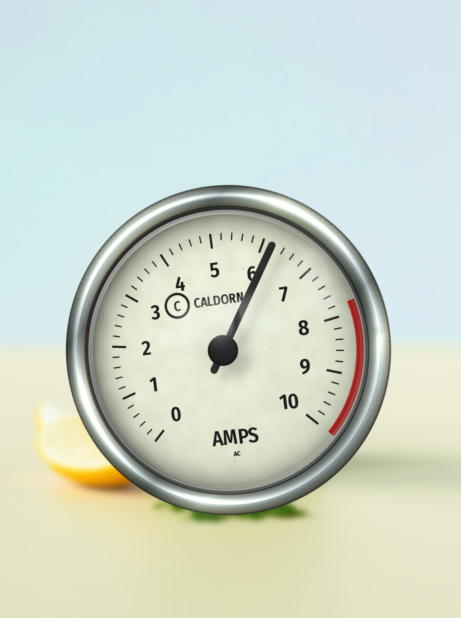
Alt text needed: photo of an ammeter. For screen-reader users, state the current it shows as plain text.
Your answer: 6.2 A
